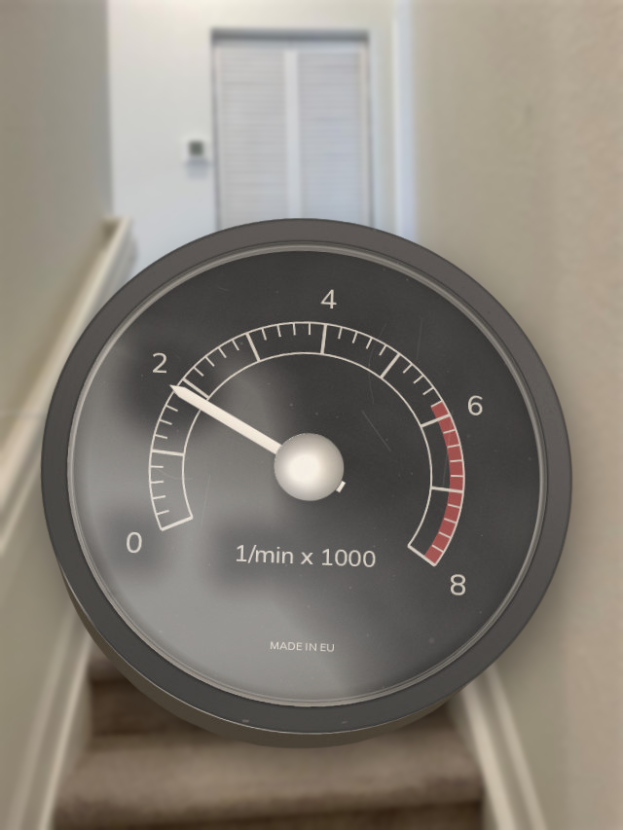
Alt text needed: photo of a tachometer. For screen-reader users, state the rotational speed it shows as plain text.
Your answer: 1800 rpm
